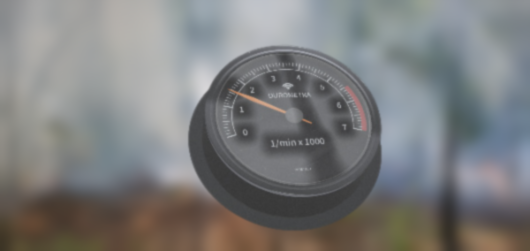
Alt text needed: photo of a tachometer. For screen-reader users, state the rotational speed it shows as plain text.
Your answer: 1500 rpm
